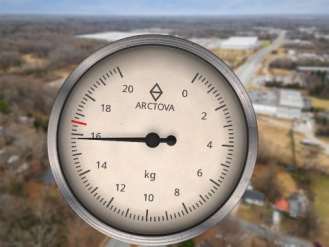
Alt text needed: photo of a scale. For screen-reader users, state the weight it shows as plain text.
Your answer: 15.8 kg
